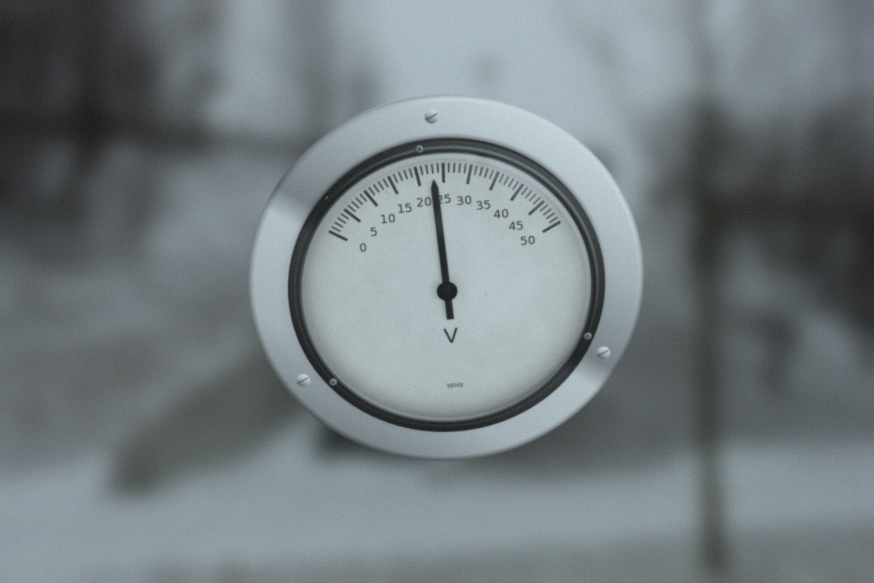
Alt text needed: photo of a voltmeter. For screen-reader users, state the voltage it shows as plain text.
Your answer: 23 V
